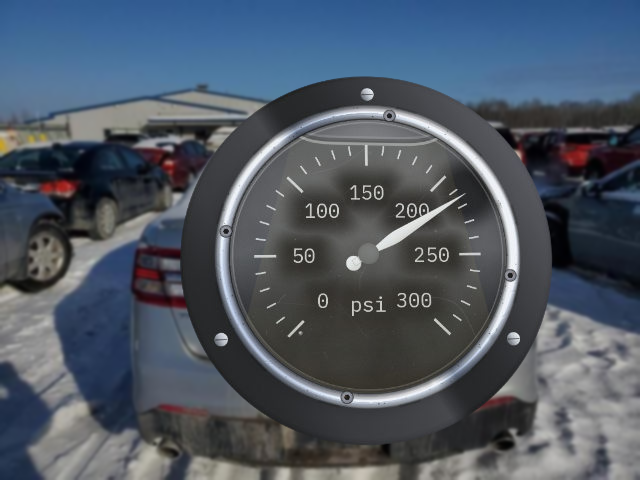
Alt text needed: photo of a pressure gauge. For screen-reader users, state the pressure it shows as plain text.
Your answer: 215 psi
